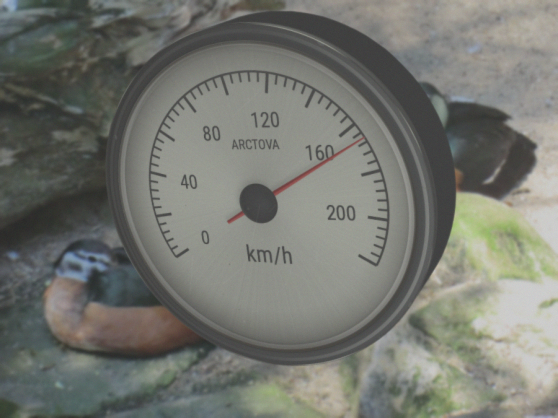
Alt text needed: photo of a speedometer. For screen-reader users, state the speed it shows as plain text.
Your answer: 166 km/h
